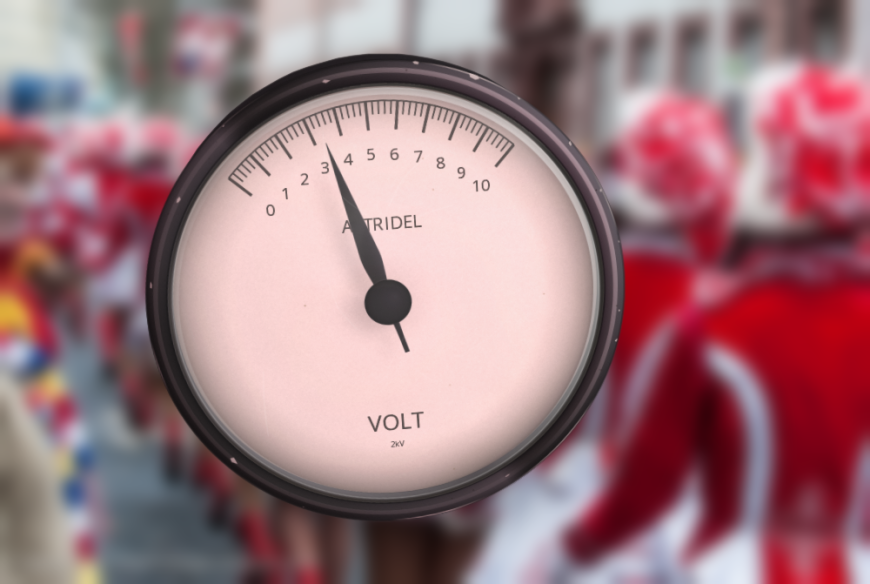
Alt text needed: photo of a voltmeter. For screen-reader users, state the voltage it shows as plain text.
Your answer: 3.4 V
